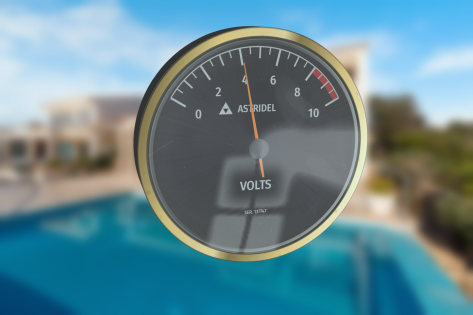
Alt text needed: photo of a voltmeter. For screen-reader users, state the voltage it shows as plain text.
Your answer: 4 V
